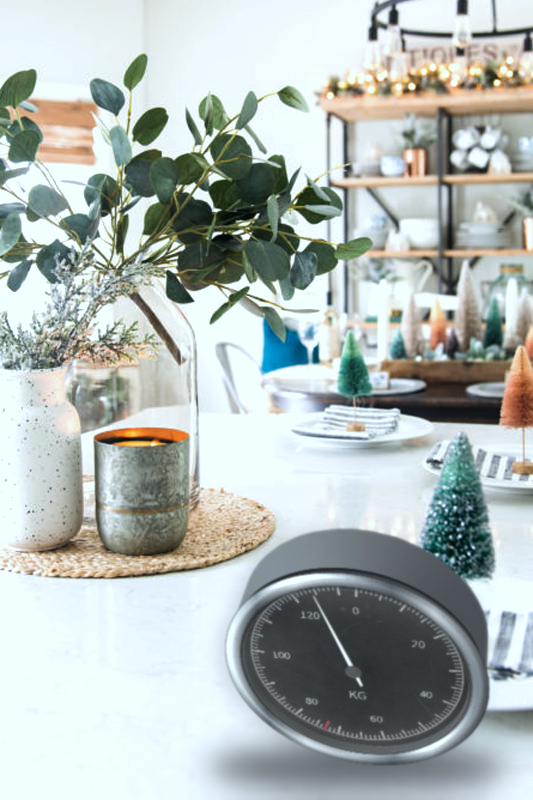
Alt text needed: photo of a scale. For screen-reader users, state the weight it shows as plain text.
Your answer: 125 kg
